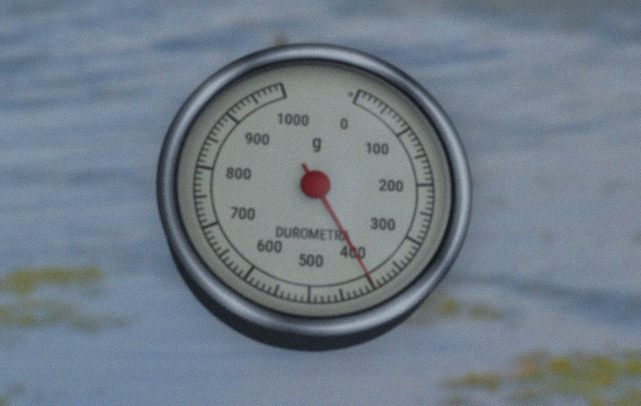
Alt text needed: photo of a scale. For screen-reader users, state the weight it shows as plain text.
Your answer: 400 g
